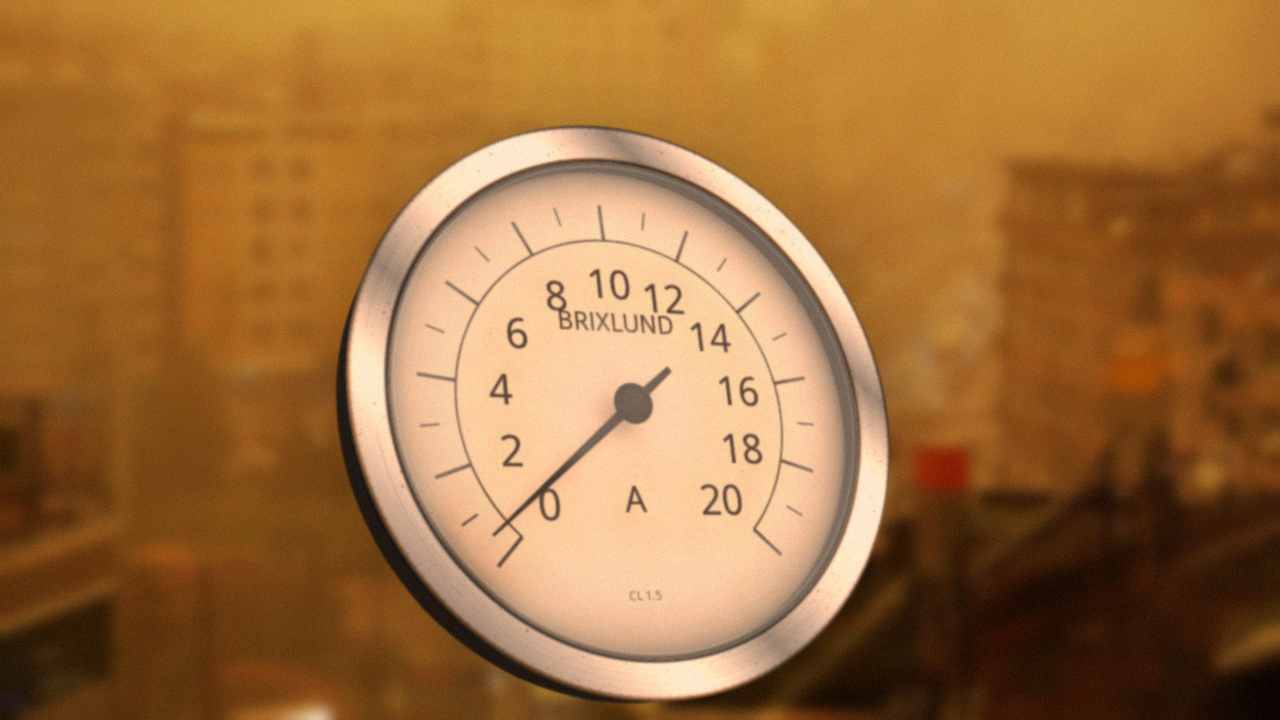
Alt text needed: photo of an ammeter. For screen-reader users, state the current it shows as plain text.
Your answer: 0.5 A
